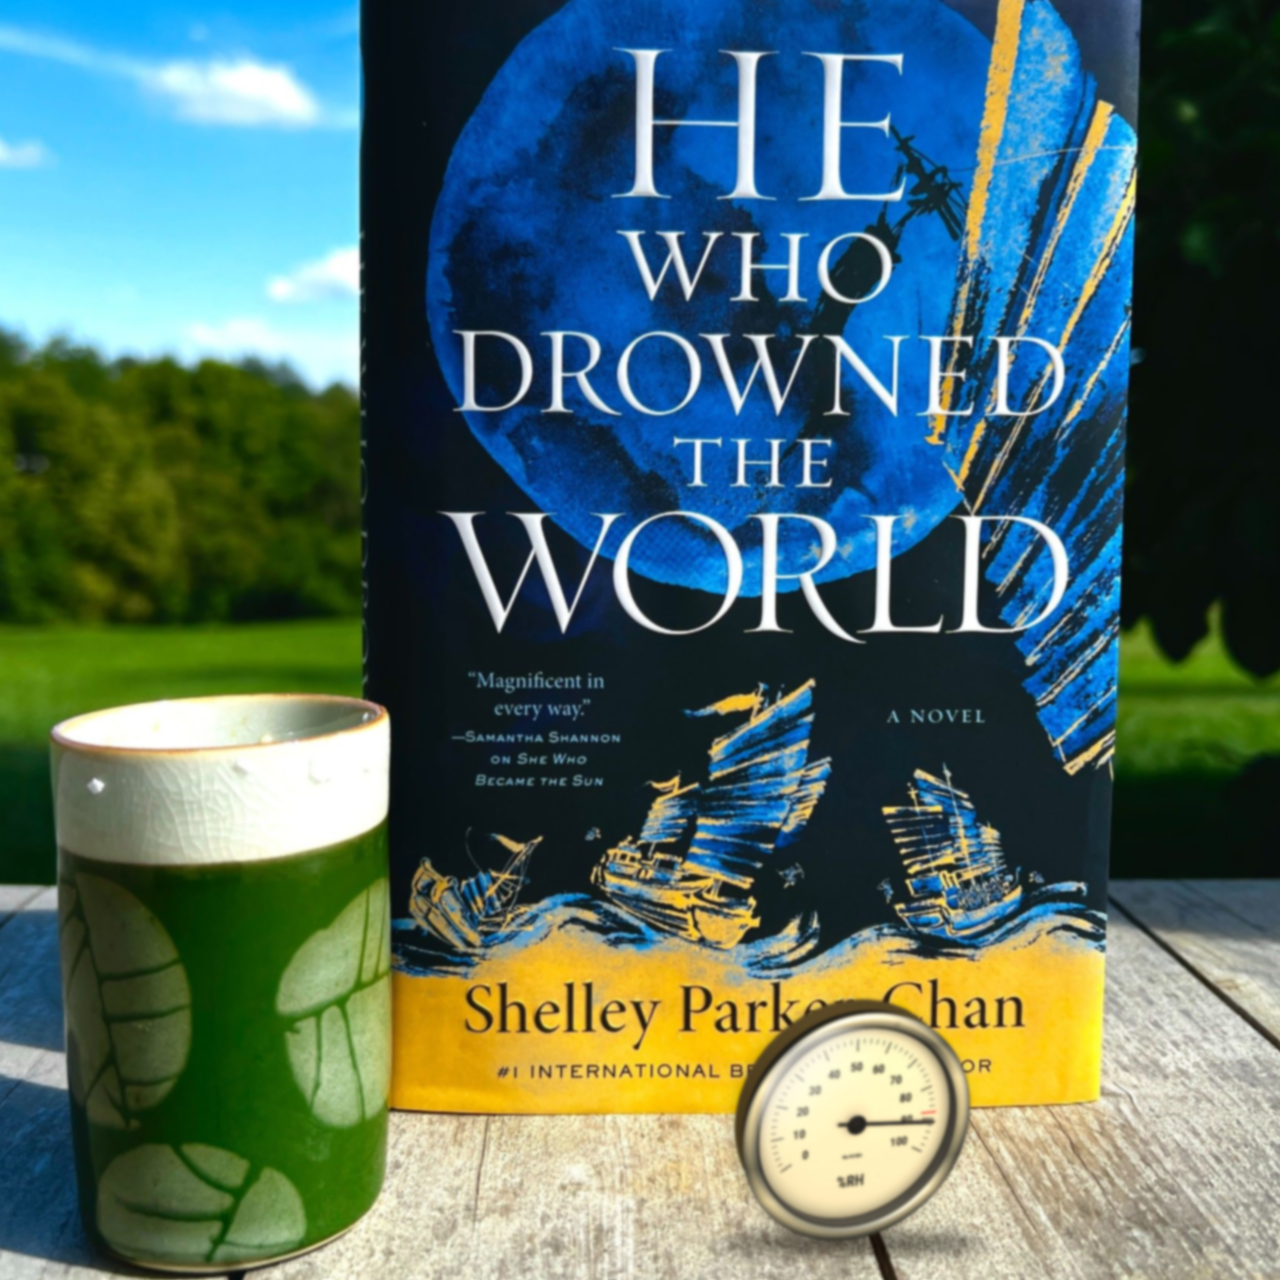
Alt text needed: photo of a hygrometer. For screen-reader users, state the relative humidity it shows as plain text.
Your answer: 90 %
